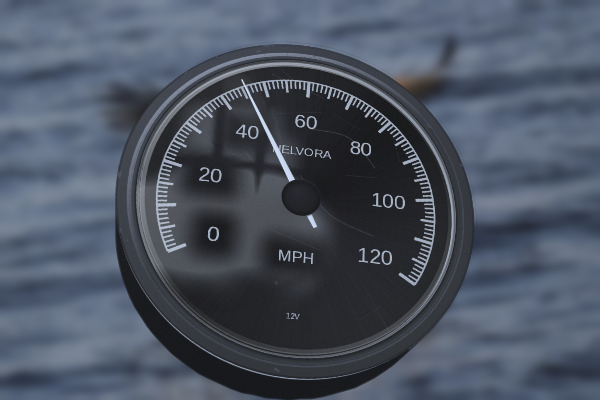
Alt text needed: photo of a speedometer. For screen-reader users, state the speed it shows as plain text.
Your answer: 45 mph
